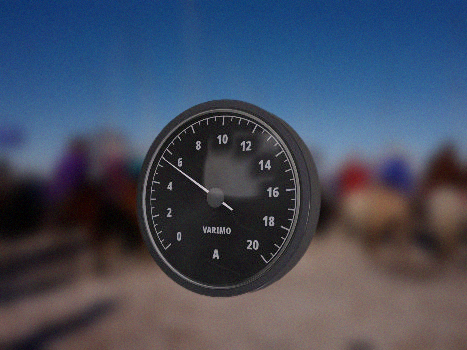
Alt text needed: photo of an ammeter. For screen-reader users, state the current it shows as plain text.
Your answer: 5.5 A
